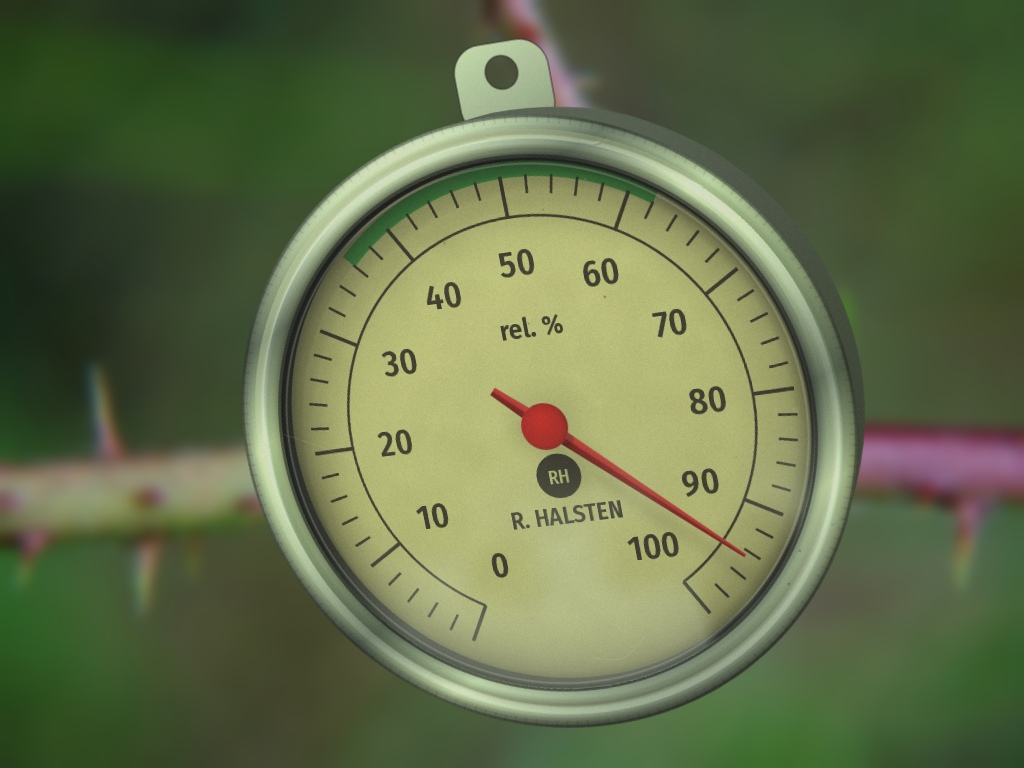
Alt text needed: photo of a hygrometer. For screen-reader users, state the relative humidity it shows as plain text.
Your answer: 94 %
